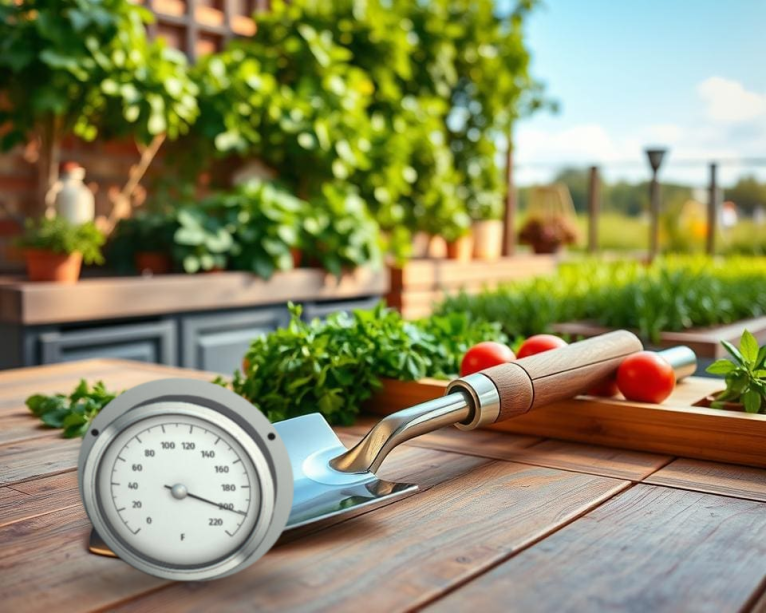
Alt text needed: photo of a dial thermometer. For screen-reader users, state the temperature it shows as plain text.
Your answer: 200 °F
